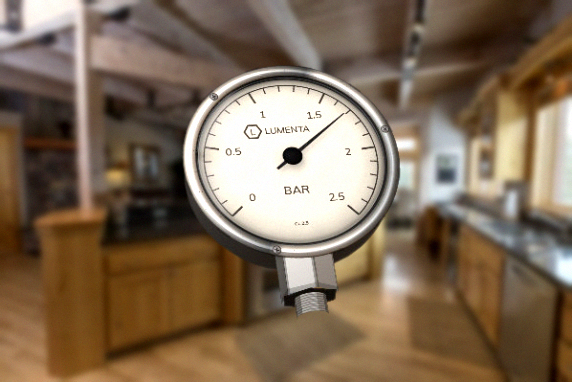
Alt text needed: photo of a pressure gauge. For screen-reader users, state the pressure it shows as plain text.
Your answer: 1.7 bar
